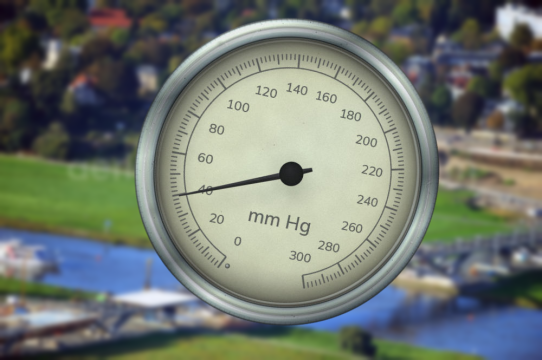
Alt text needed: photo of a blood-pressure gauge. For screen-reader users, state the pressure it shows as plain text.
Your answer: 40 mmHg
